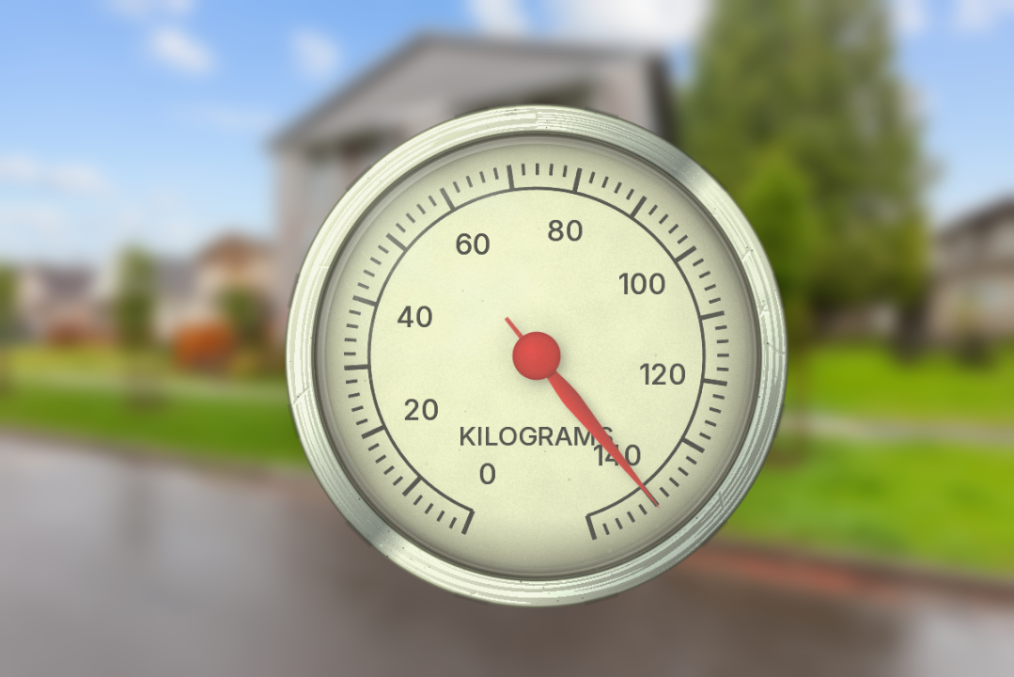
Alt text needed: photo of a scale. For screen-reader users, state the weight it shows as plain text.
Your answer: 140 kg
